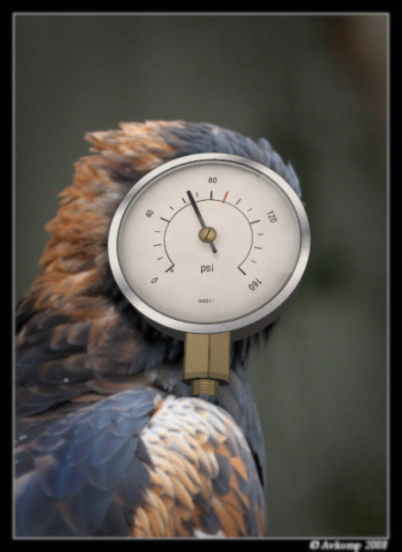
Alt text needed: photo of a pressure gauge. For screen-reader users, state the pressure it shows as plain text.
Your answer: 65 psi
